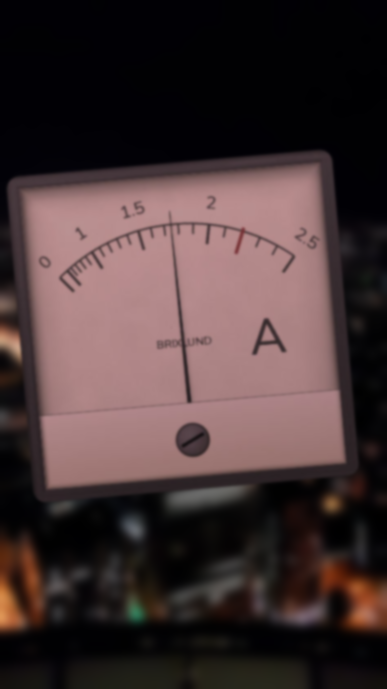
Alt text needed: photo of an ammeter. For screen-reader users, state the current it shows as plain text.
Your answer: 1.75 A
